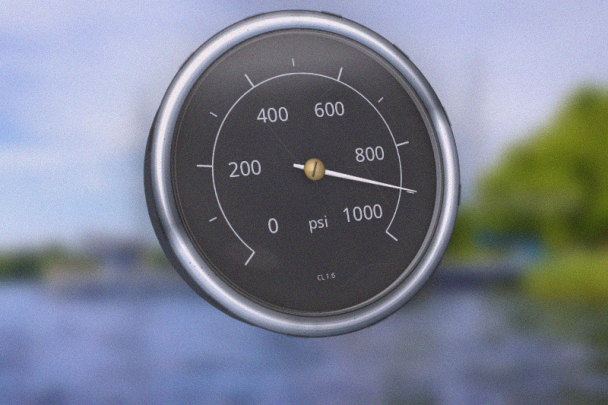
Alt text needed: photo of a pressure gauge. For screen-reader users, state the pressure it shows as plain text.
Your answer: 900 psi
